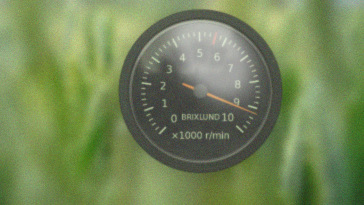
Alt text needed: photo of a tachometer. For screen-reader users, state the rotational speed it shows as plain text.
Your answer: 9200 rpm
